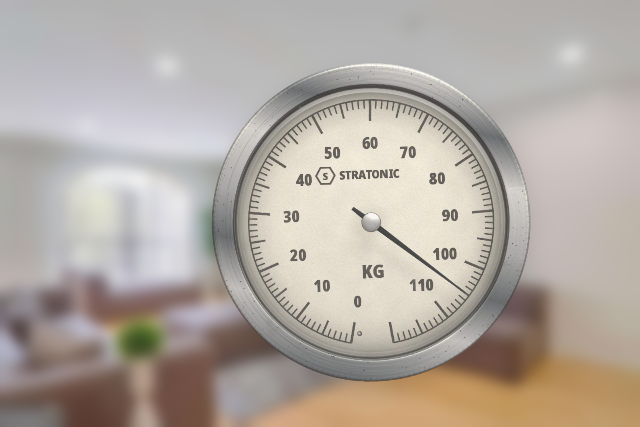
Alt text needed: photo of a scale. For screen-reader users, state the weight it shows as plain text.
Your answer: 105 kg
